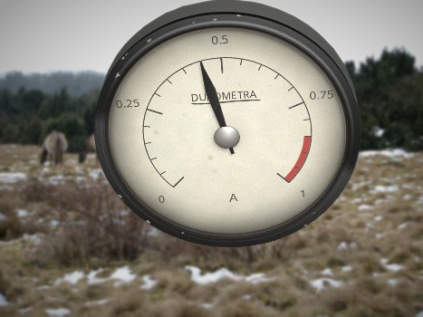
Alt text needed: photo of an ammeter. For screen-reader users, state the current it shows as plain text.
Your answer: 0.45 A
